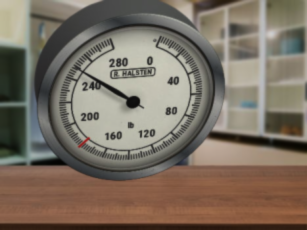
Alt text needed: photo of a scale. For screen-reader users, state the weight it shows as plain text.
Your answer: 250 lb
